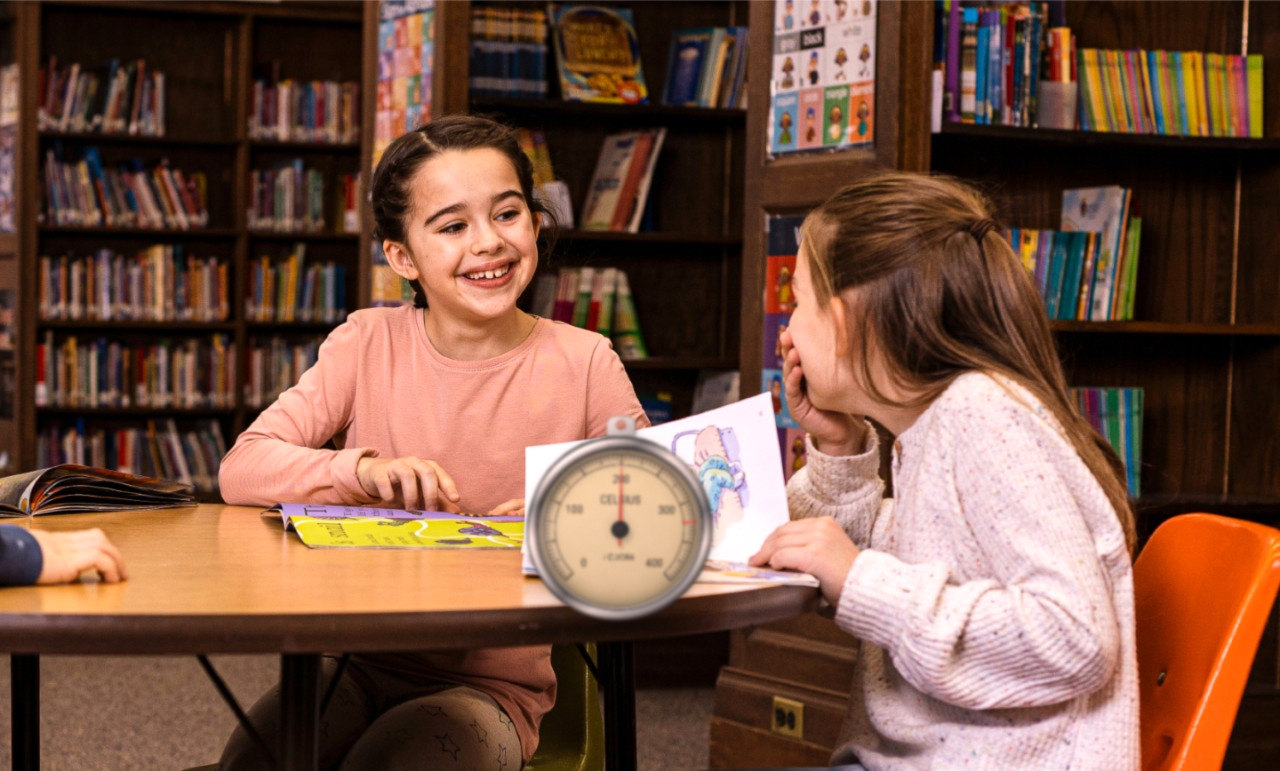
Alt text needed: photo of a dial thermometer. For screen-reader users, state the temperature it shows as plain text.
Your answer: 200 °C
